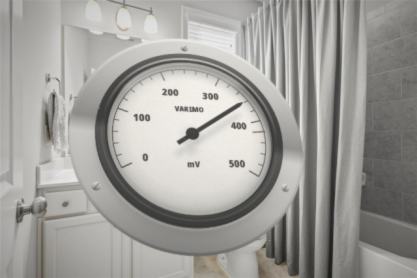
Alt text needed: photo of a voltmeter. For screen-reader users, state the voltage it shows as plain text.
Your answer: 360 mV
